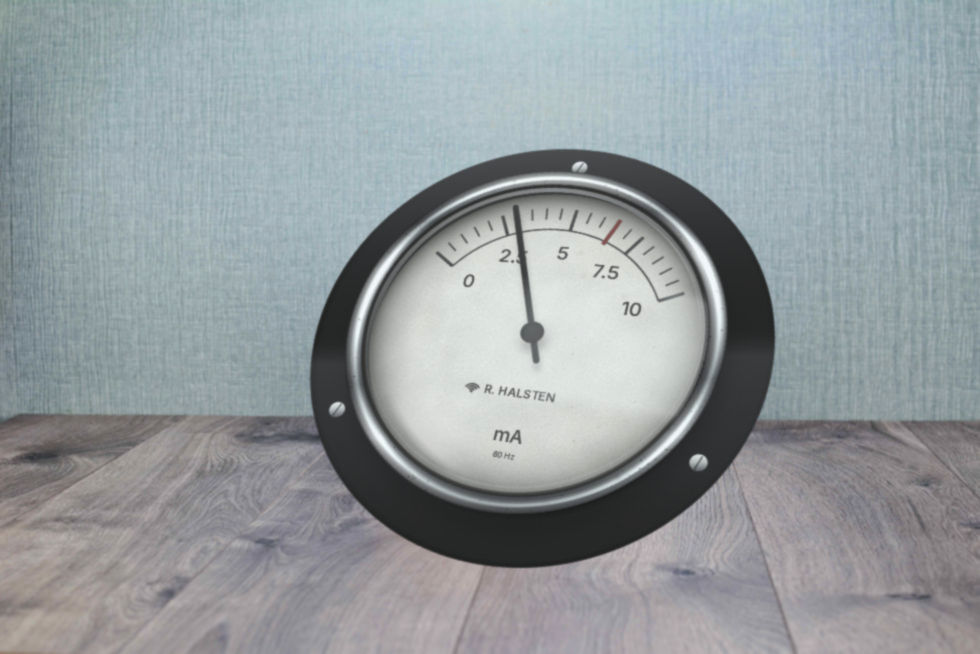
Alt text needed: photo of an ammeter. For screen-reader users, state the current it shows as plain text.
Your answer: 3 mA
